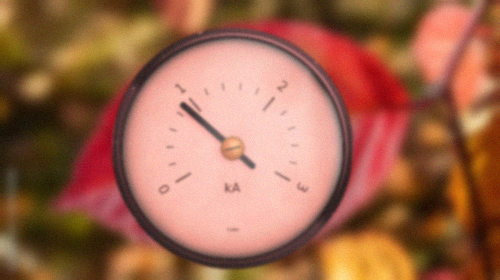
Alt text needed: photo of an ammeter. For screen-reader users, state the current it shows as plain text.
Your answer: 0.9 kA
